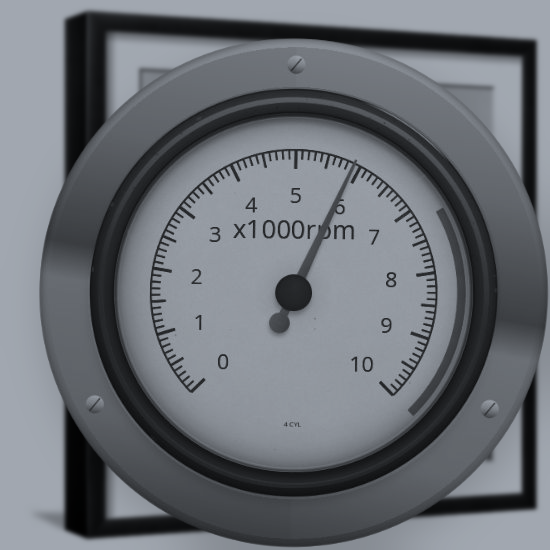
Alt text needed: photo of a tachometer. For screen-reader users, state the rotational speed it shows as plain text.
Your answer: 5900 rpm
